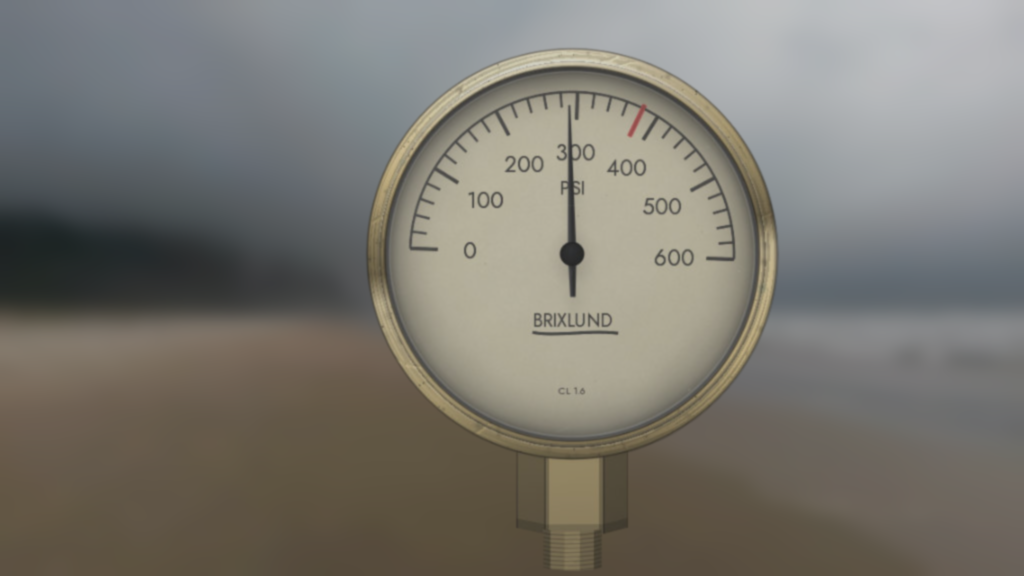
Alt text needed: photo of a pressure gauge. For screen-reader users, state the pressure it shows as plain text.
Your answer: 290 psi
